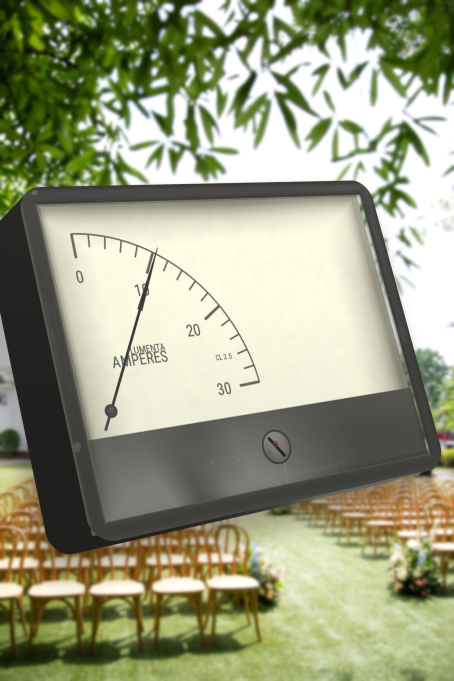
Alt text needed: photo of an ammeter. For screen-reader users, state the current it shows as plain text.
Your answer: 10 A
